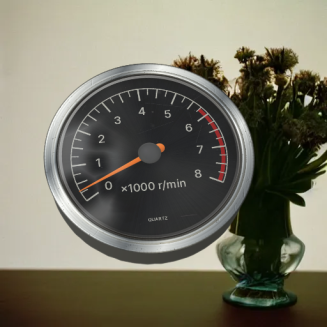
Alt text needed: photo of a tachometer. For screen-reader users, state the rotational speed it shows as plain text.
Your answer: 250 rpm
